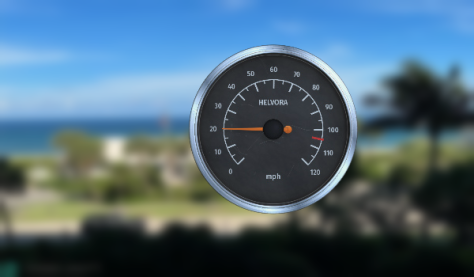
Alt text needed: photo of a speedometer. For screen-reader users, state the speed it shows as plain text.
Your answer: 20 mph
